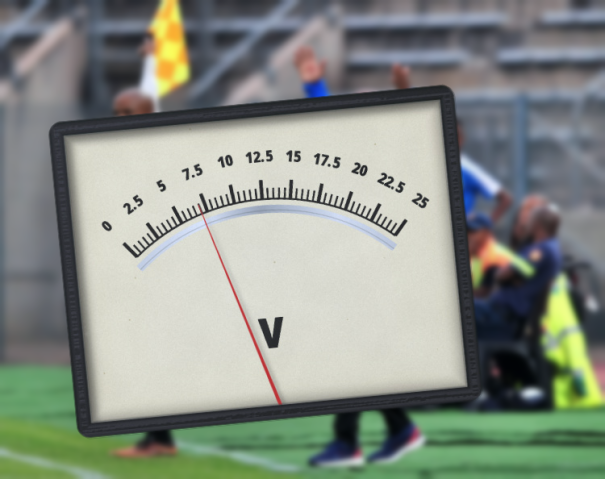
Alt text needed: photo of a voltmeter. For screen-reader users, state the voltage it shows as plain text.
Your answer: 7 V
